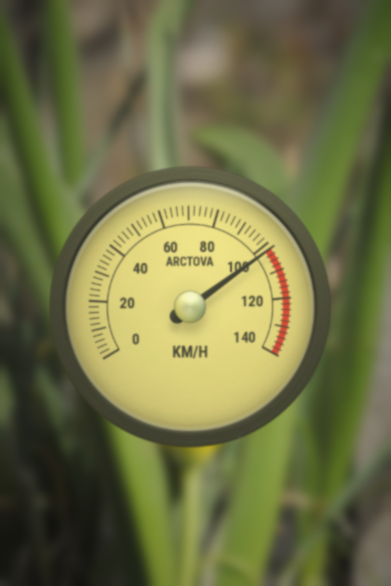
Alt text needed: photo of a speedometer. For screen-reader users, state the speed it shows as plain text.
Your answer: 102 km/h
